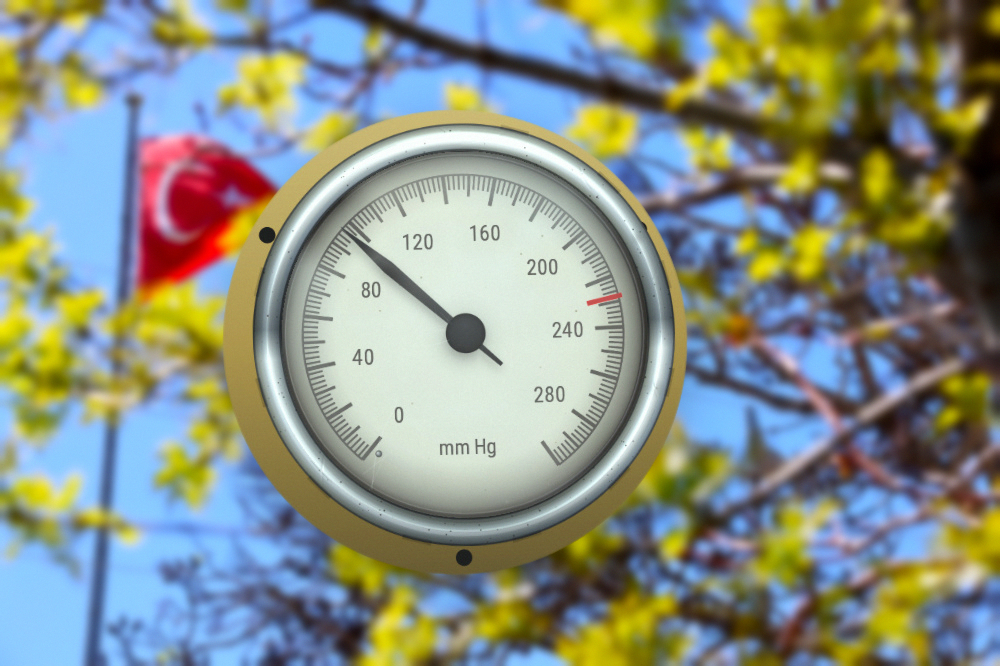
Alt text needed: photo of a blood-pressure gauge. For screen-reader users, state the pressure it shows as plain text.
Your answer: 96 mmHg
